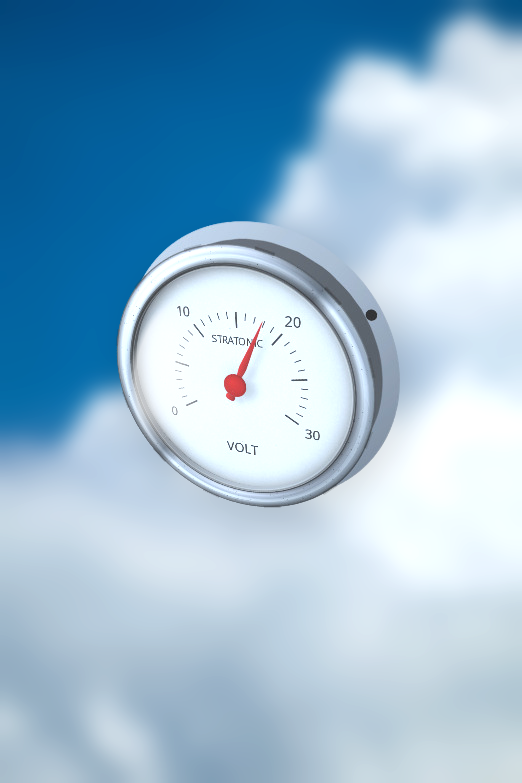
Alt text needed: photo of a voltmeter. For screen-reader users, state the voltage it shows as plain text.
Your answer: 18 V
